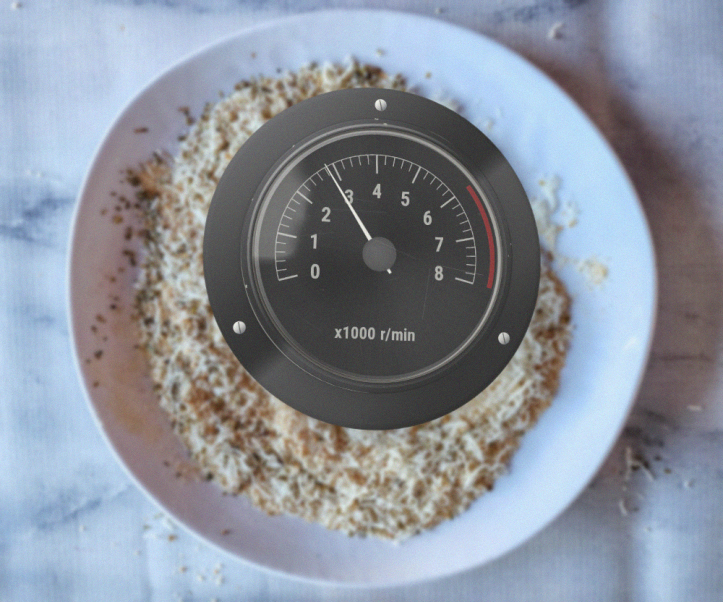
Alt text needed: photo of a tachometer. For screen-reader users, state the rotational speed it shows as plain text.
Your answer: 2800 rpm
